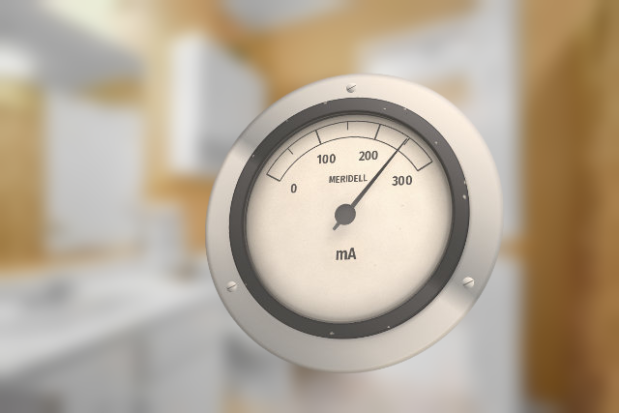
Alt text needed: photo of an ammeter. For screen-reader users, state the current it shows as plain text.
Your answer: 250 mA
